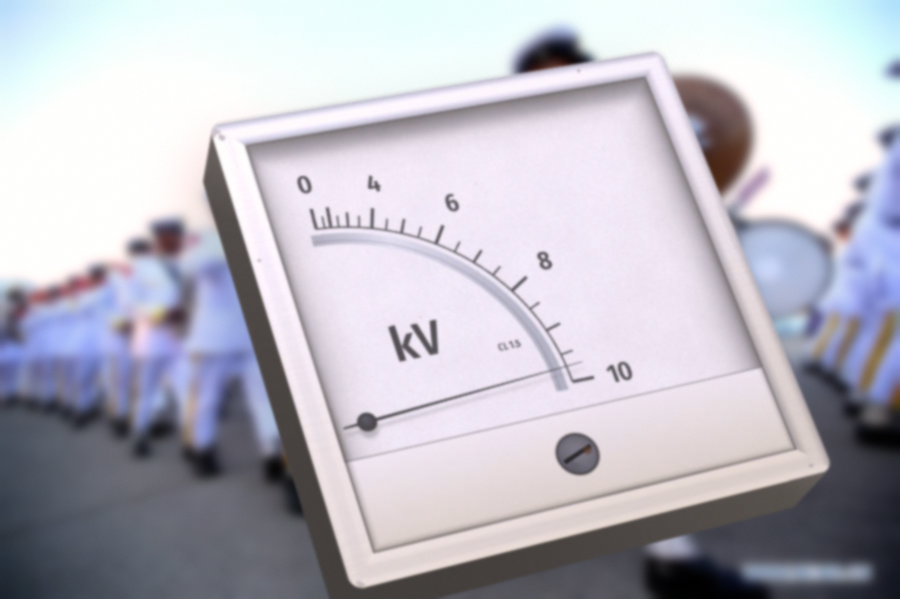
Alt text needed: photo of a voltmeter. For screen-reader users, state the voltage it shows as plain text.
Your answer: 9.75 kV
